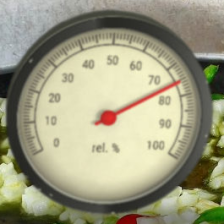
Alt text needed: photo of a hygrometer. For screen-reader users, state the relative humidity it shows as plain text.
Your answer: 75 %
